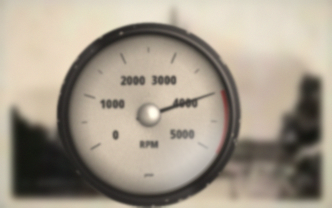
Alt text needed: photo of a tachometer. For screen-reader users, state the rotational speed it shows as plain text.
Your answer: 4000 rpm
